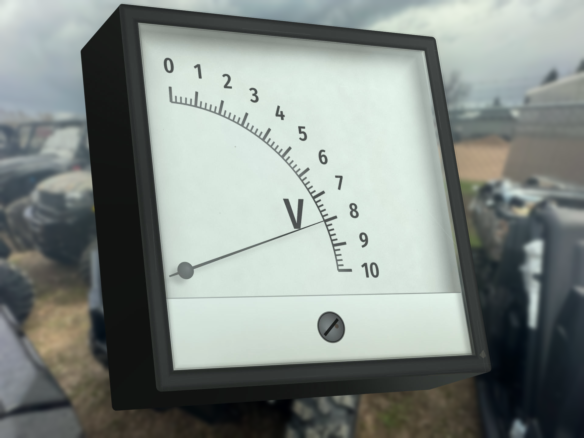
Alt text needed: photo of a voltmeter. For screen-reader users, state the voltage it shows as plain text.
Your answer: 8 V
